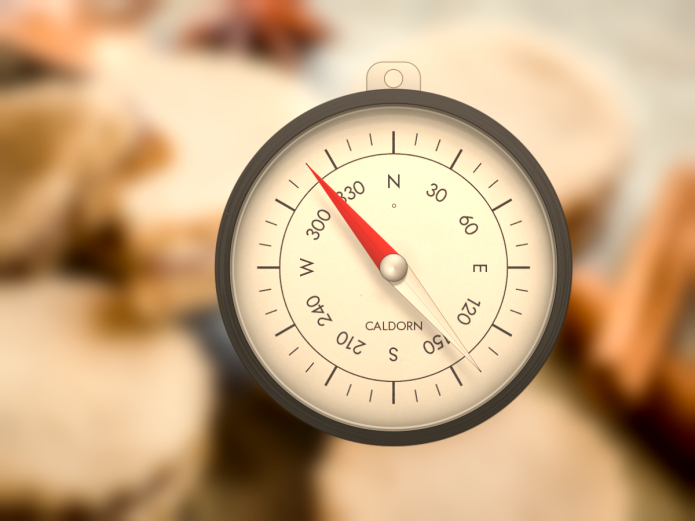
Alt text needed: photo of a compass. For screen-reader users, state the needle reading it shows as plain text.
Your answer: 320 °
